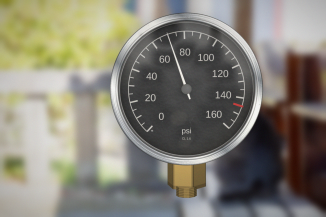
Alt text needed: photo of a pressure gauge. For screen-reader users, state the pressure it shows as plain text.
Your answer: 70 psi
